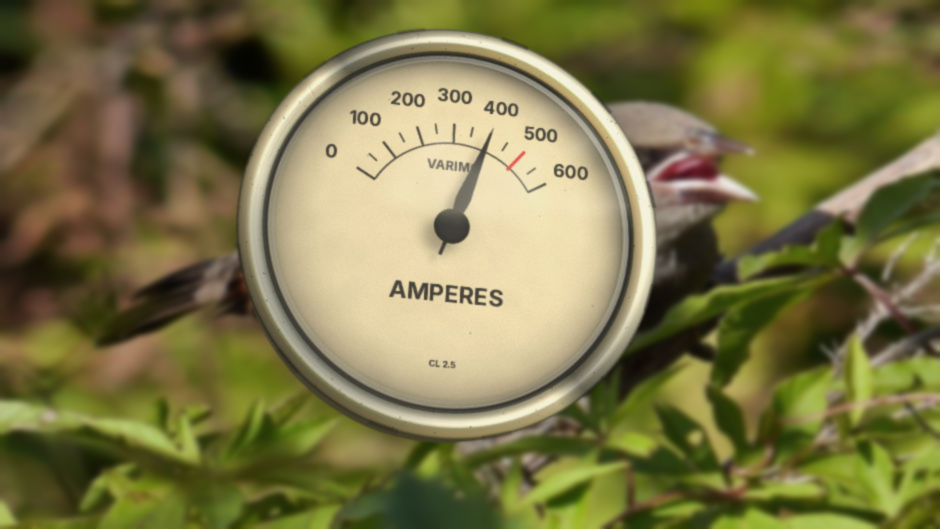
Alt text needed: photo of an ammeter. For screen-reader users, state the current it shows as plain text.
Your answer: 400 A
